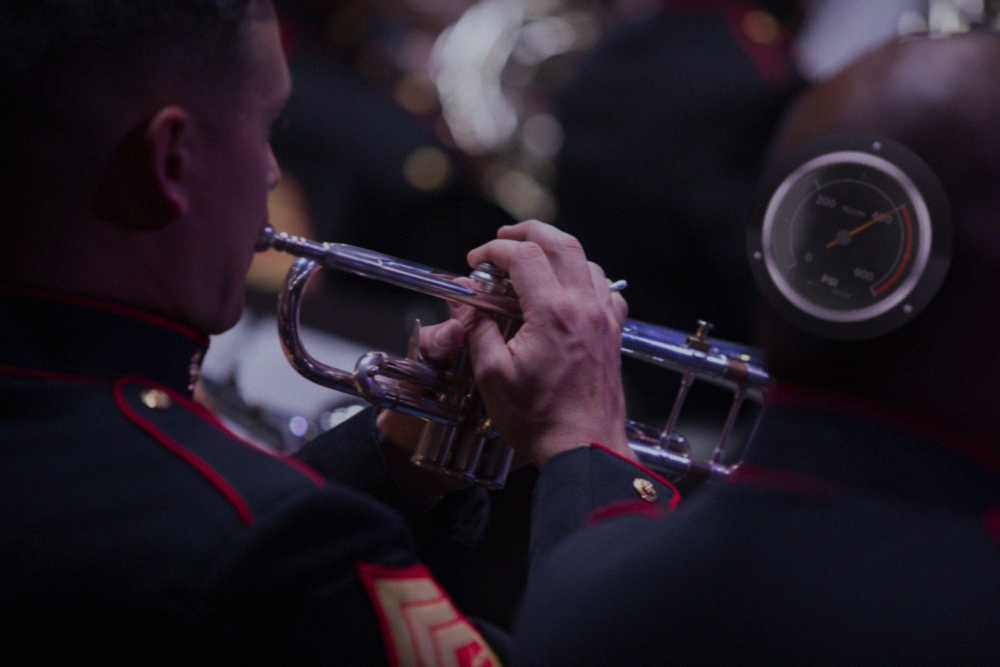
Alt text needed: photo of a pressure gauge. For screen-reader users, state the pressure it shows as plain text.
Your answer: 400 psi
